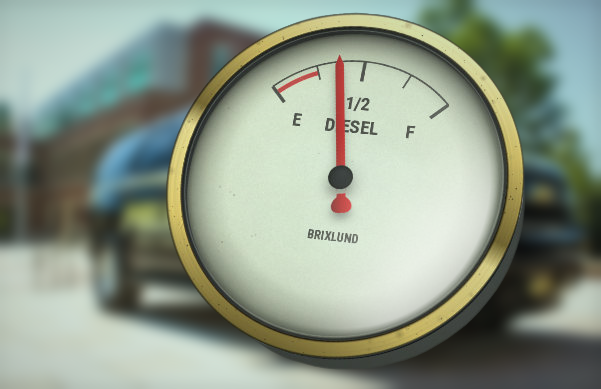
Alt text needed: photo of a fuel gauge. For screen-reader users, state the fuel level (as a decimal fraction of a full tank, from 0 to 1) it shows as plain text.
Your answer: 0.375
